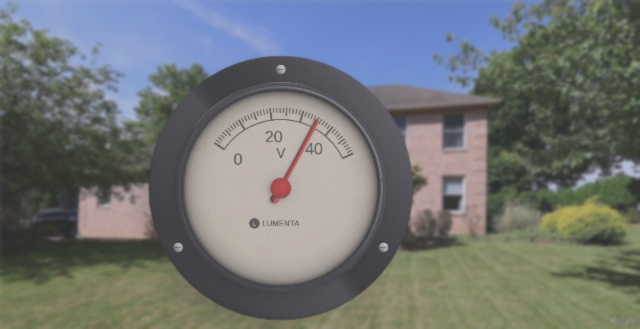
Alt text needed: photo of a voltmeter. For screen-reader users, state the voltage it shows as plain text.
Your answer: 35 V
